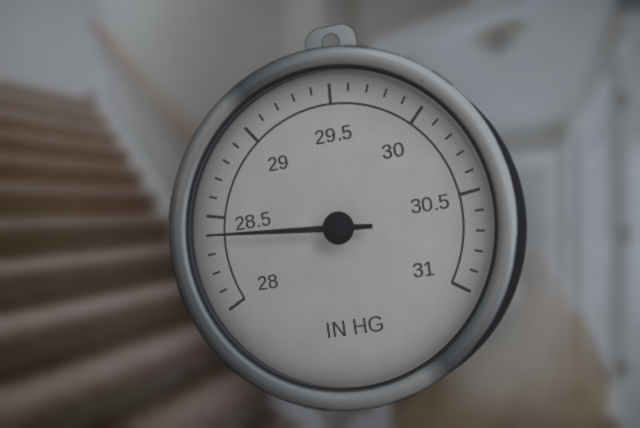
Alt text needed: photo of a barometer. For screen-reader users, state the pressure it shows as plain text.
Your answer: 28.4 inHg
